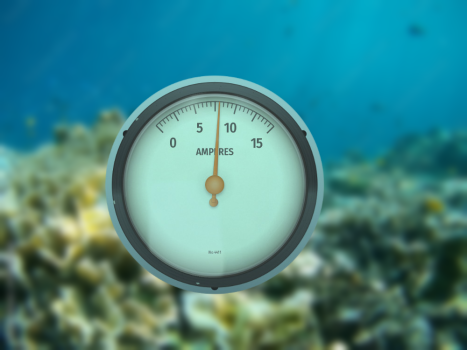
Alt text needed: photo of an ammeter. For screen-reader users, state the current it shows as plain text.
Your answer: 8 A
